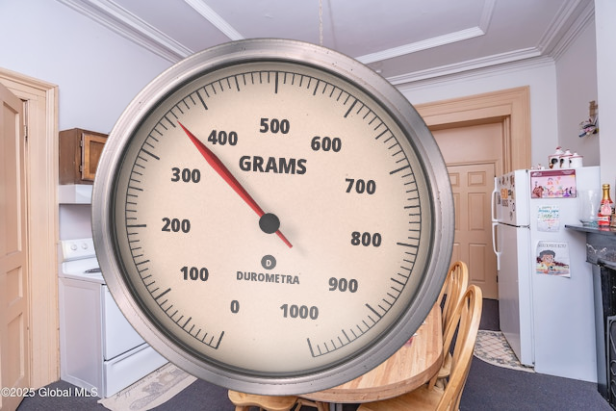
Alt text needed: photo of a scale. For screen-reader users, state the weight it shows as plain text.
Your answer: 360 g
